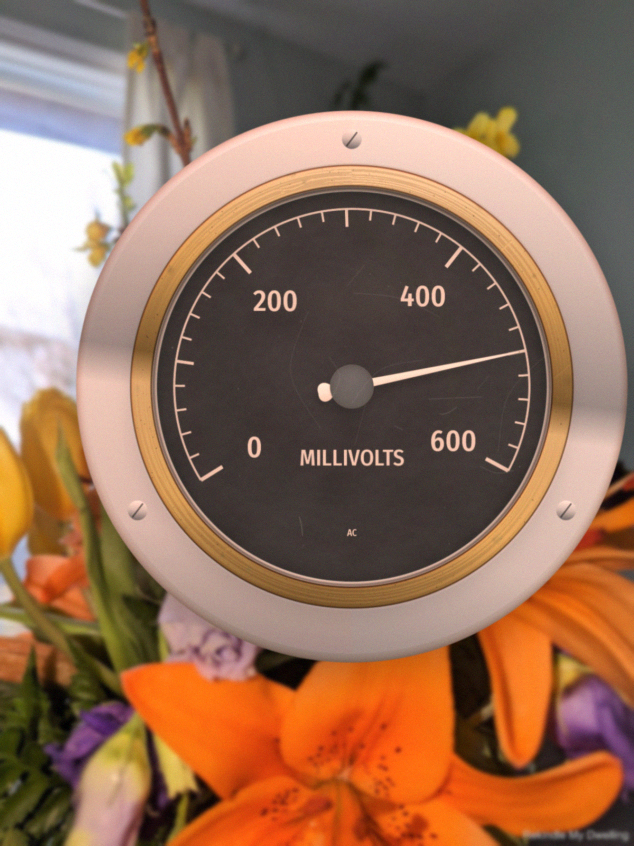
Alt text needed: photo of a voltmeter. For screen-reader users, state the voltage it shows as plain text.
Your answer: 500 mV
